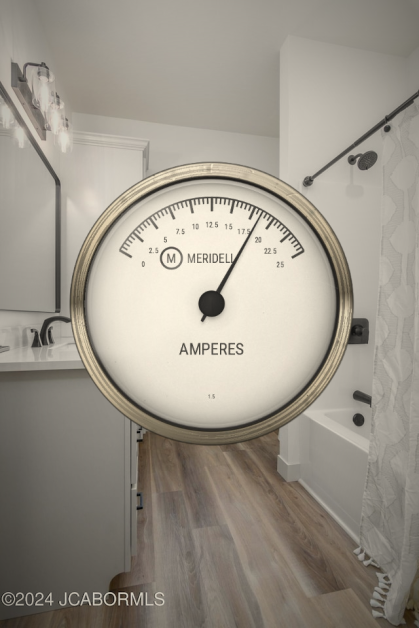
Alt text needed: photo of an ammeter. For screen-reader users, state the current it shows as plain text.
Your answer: 18.5 A
